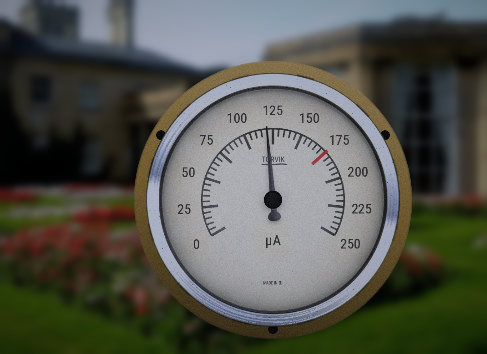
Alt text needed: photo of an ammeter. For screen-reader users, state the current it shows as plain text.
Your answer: 120 µA
